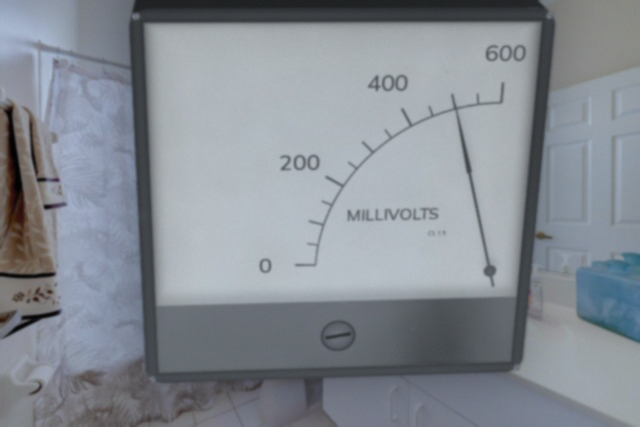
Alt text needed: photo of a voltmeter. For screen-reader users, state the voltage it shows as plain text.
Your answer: 500 mV
